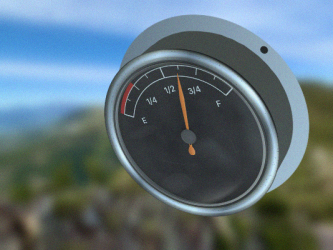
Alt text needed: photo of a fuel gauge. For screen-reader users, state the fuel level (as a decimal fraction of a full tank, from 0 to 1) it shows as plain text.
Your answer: 0.625
